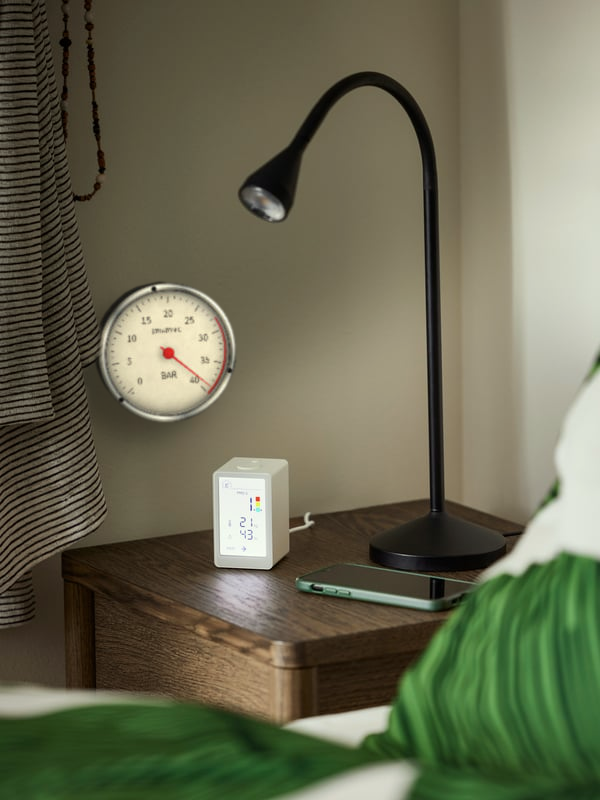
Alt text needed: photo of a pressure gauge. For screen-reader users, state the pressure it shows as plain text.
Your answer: 39 bar
